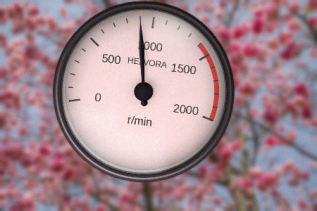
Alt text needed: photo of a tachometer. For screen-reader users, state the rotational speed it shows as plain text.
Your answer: 900 rpm
